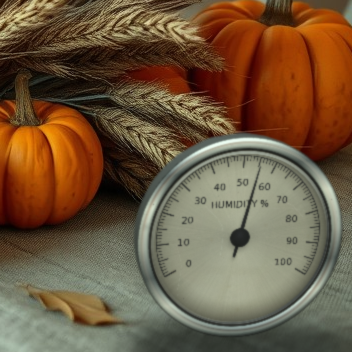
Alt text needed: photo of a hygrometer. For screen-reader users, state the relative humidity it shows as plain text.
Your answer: 55 %
